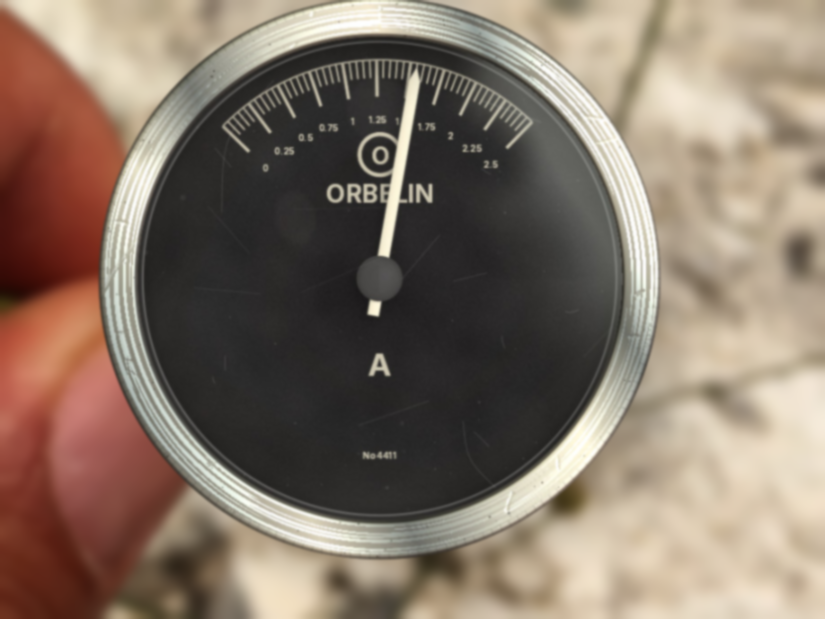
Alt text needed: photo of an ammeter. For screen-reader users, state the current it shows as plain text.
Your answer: 1.55 A
